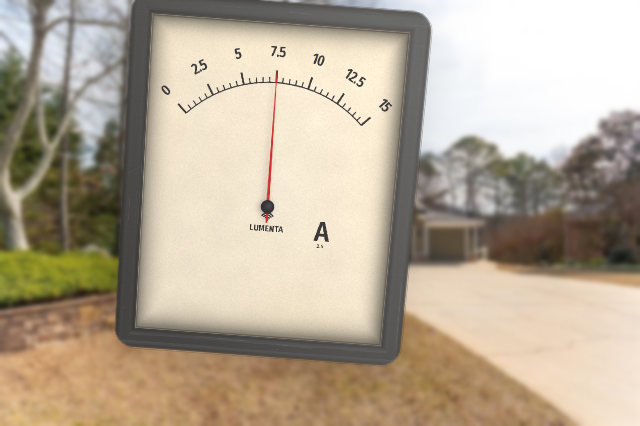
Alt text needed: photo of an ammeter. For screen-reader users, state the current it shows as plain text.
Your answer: 7.5 A
